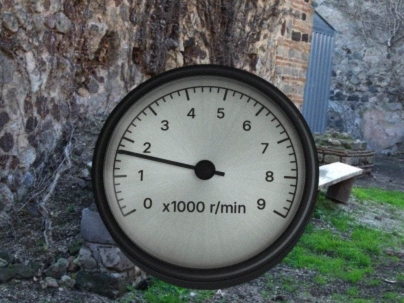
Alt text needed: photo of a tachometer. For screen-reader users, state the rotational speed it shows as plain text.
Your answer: 1600 rpm
